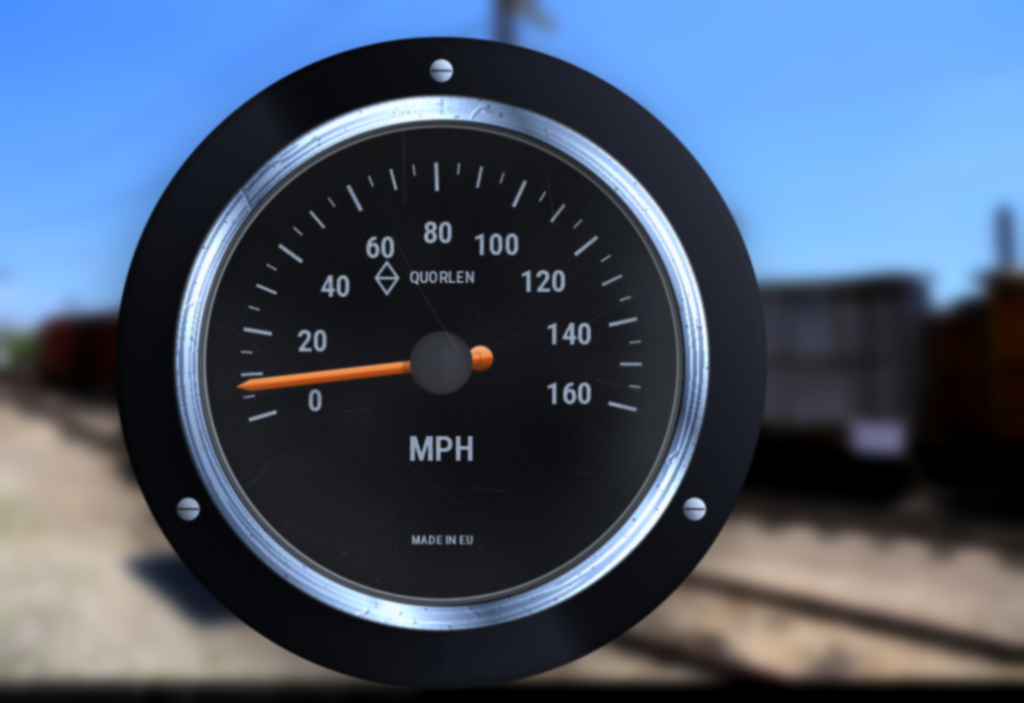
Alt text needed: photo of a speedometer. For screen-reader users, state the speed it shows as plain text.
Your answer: 7.5 mph
